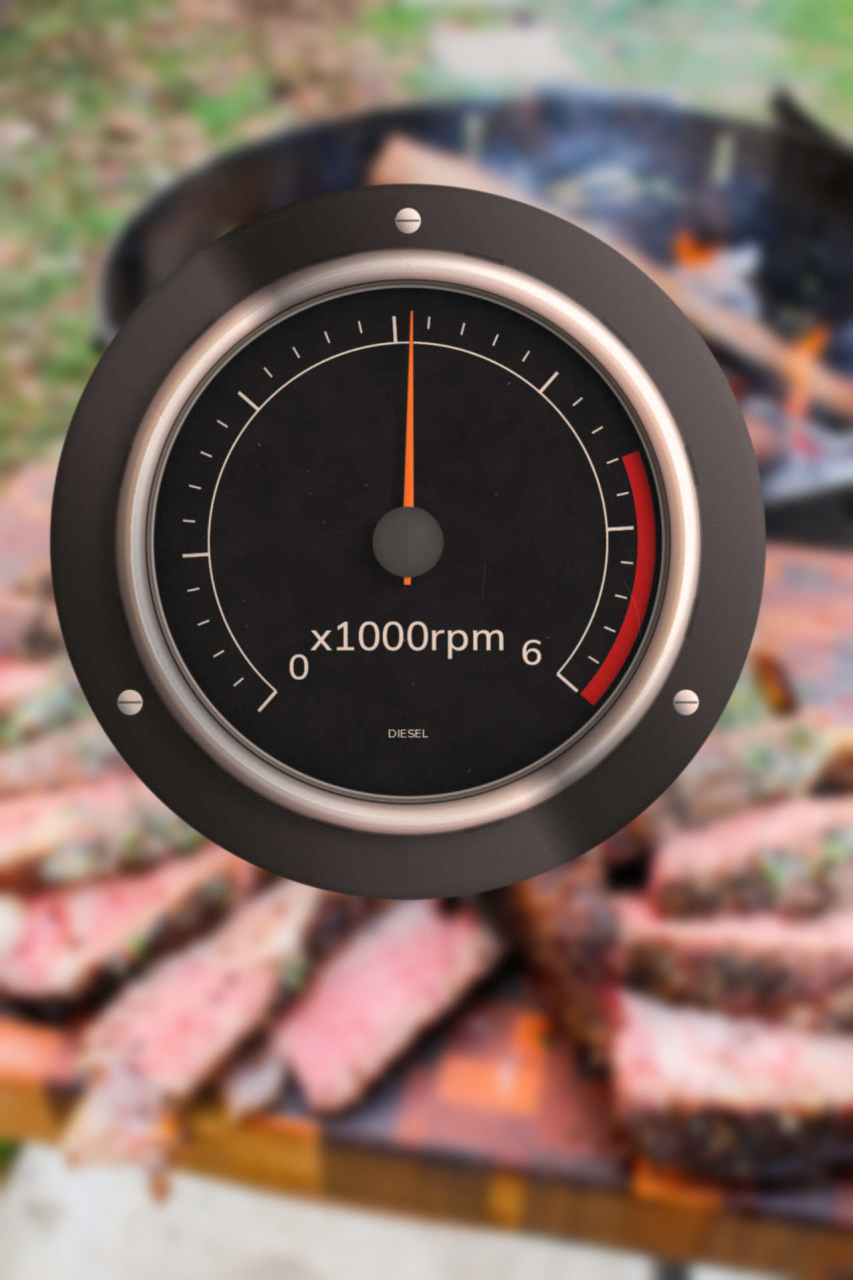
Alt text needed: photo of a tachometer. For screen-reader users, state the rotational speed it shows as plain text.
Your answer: 3100 rpm
